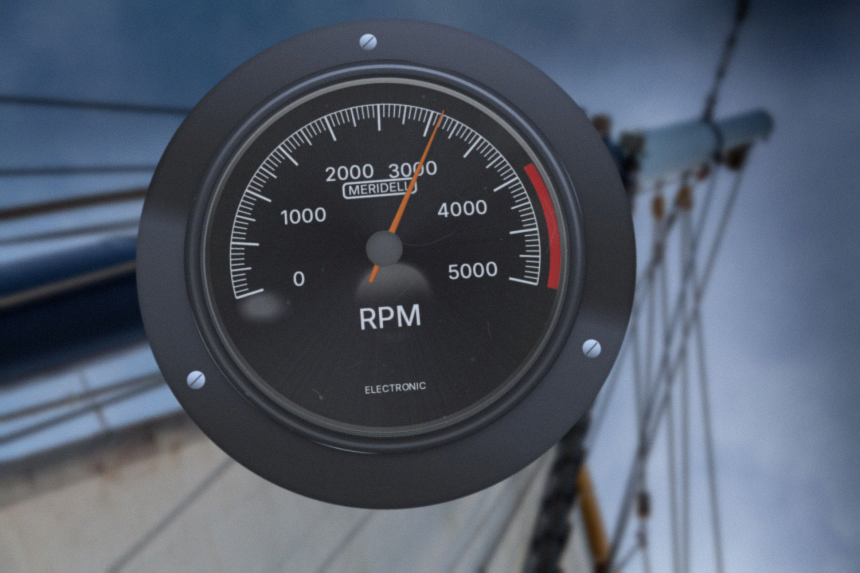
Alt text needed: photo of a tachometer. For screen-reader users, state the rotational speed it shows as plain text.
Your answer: 3100 rpm
